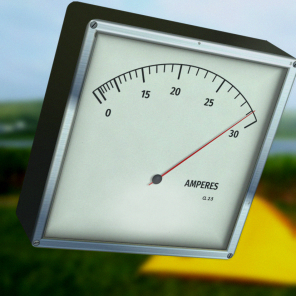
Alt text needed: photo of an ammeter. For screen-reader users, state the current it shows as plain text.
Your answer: 29 A
